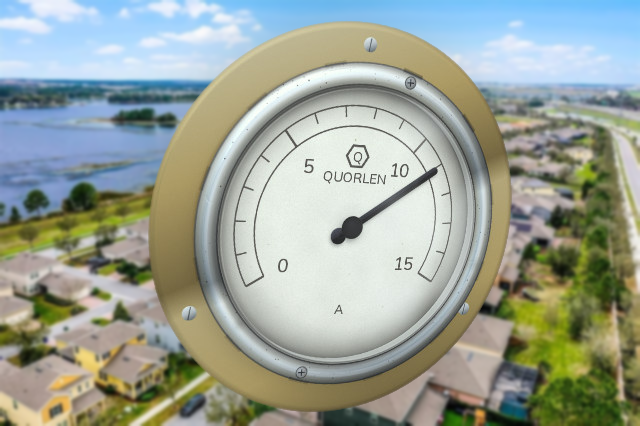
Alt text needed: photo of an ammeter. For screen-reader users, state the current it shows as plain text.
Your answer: 11 A
